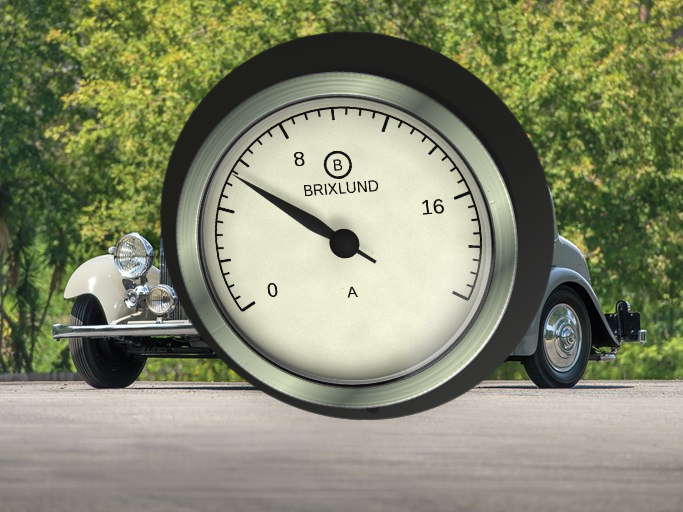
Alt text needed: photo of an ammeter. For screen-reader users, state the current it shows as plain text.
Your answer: 5.5 A
